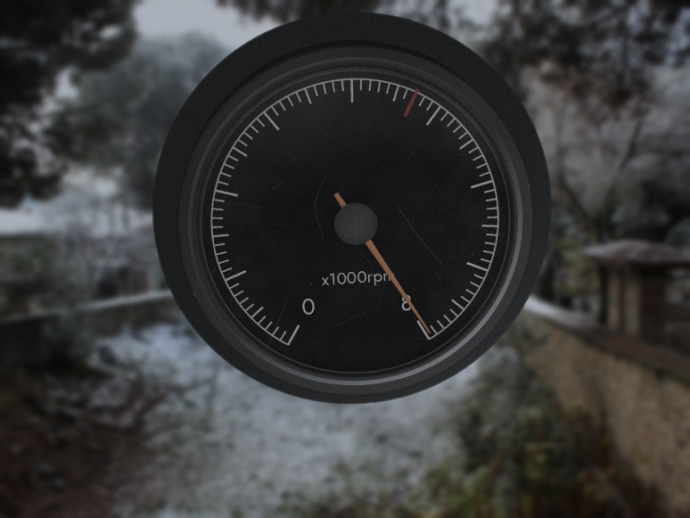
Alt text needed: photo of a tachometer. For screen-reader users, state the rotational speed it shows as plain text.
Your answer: 7950 rpm
